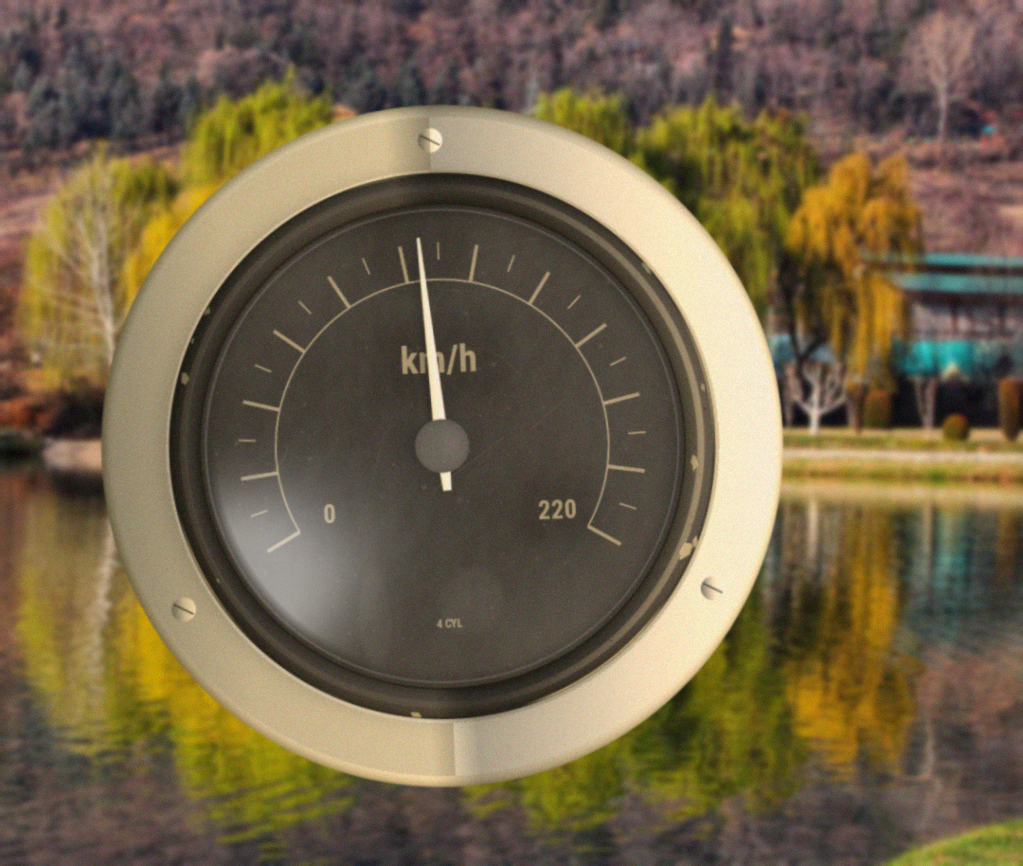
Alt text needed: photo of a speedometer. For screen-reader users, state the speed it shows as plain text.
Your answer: 105 km/h
